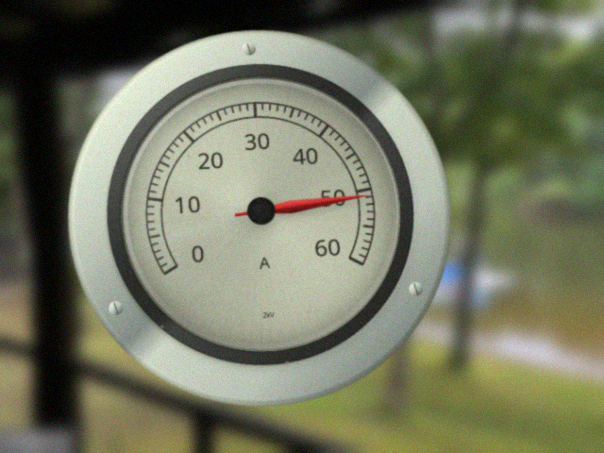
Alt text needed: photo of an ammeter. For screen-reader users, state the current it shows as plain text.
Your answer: 51 A
